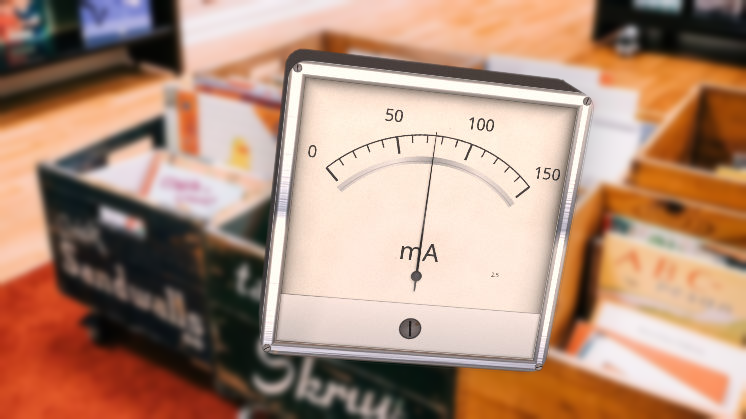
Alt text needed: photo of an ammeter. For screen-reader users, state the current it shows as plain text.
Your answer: 75 mA
